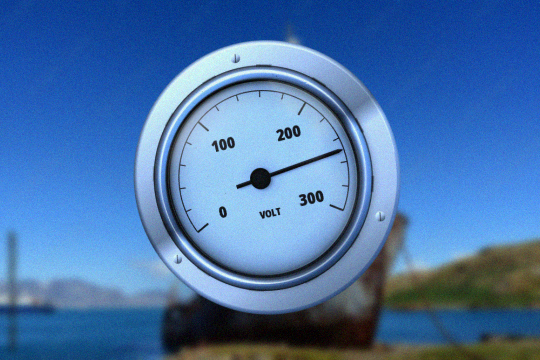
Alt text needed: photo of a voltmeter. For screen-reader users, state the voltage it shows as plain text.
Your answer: 250 V
